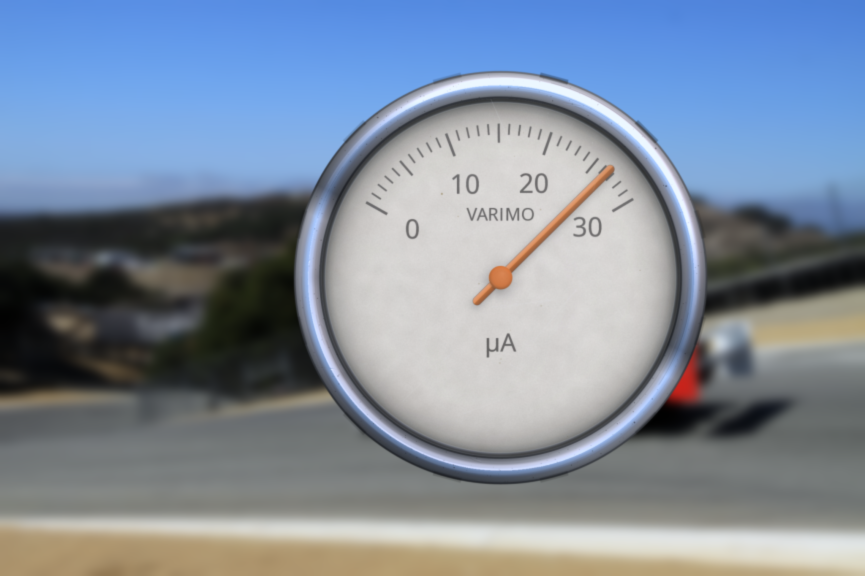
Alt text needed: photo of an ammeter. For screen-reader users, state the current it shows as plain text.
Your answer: 26.5 µA
